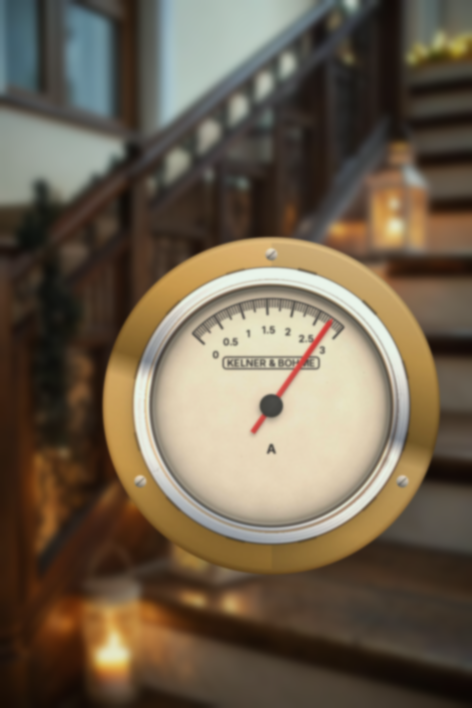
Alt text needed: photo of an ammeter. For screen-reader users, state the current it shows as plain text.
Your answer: 2.75 A
